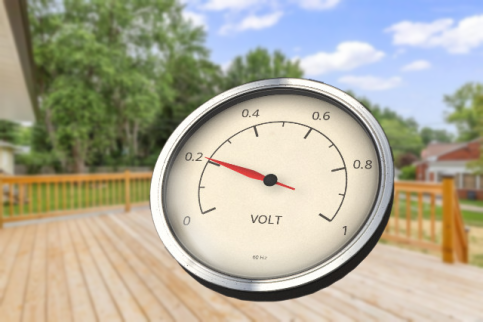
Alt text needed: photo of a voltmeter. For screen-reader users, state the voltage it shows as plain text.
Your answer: 0.2 V
